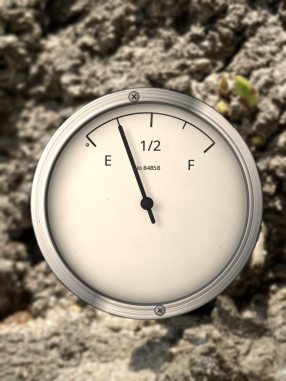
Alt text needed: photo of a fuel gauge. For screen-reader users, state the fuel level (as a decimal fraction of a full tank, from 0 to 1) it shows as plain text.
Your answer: 0.25
